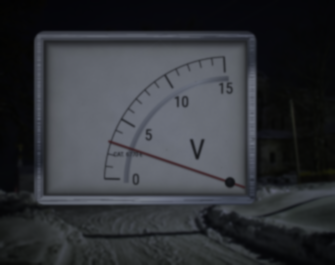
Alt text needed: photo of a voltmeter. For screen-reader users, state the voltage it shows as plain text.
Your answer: 3 V
